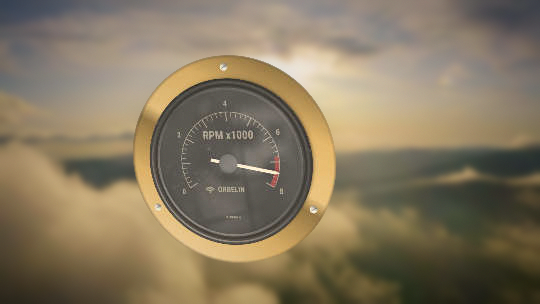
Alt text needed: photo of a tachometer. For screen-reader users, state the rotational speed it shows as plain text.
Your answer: 7400 rpm
